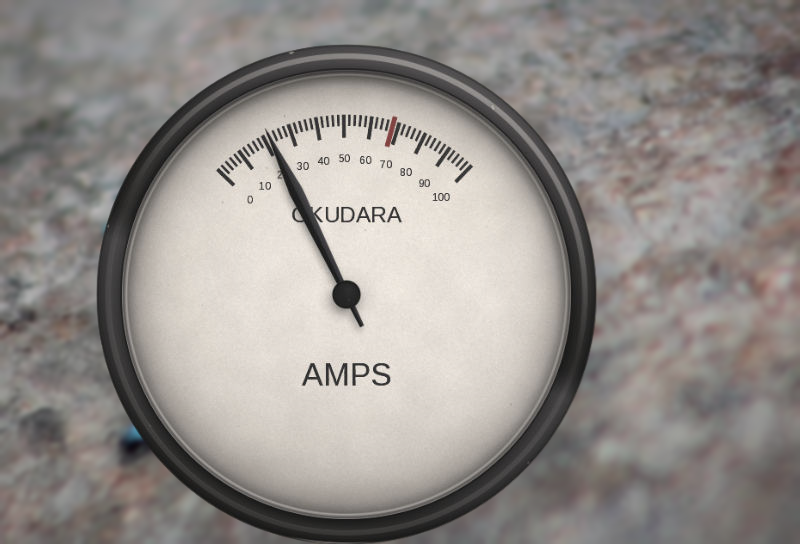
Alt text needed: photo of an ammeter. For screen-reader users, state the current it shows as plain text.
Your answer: 22 A
